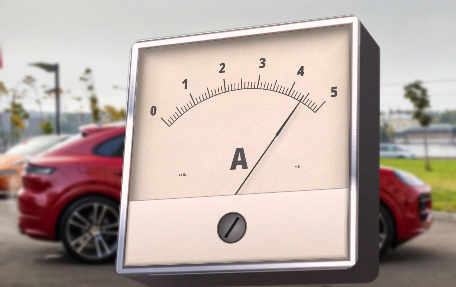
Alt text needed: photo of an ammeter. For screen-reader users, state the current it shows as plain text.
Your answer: 4.5 A
